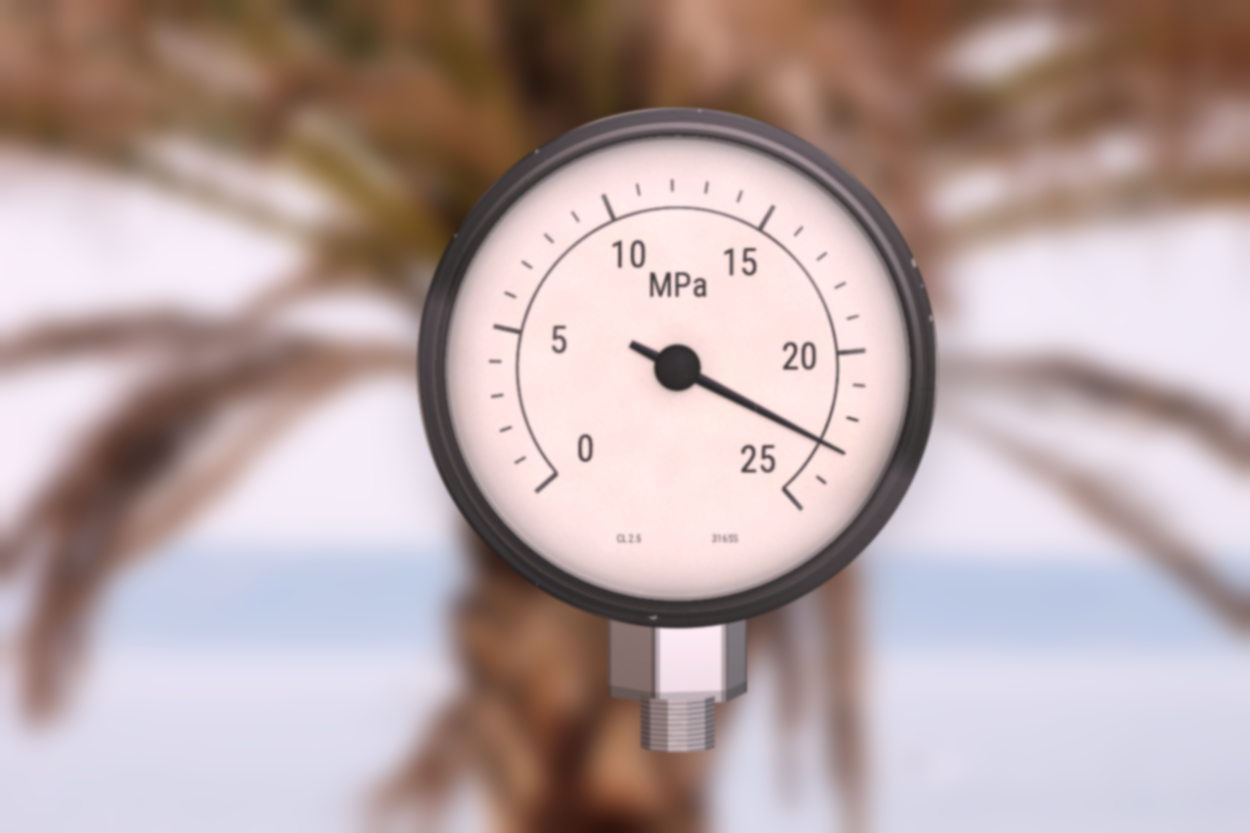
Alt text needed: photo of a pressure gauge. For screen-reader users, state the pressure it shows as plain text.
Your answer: 23 MPa
